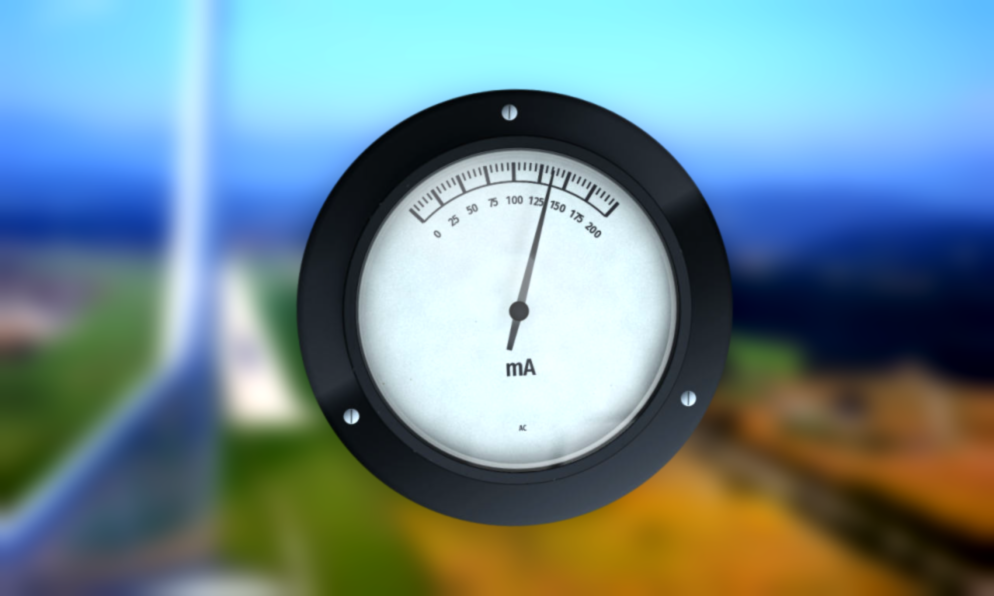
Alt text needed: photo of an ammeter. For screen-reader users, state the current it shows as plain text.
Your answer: 135 mA
